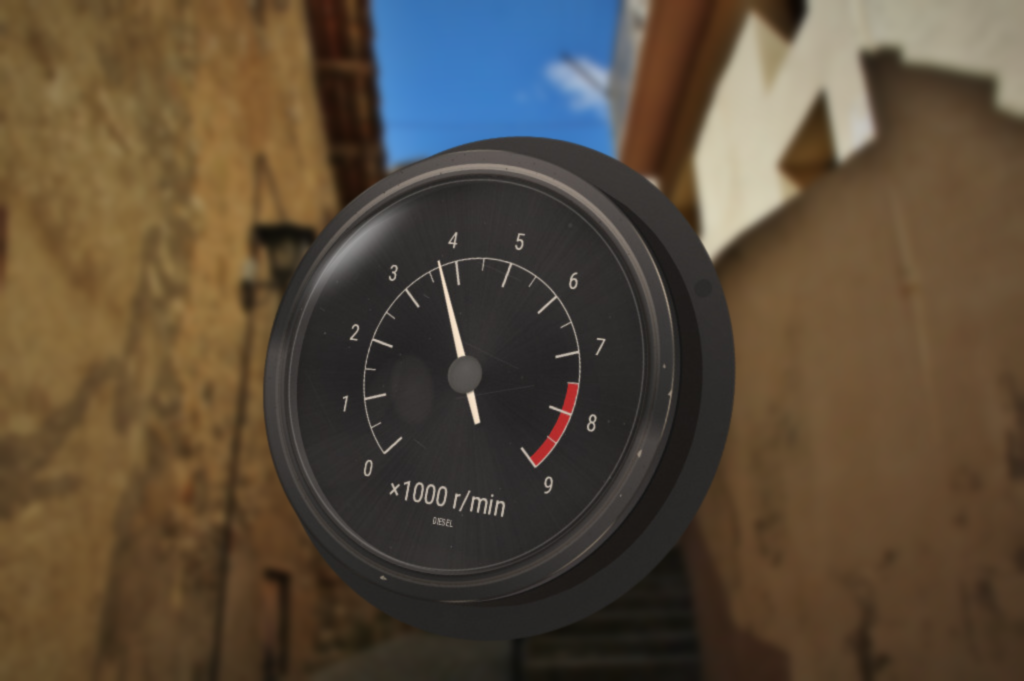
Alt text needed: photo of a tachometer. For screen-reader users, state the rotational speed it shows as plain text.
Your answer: 3750 rpm
